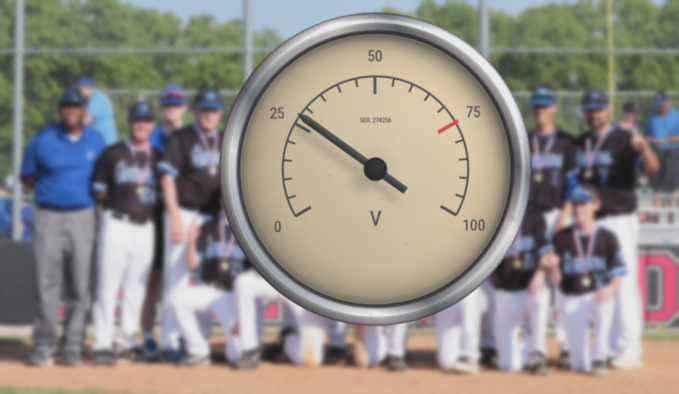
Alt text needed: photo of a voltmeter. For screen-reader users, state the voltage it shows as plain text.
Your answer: 27.5 V
